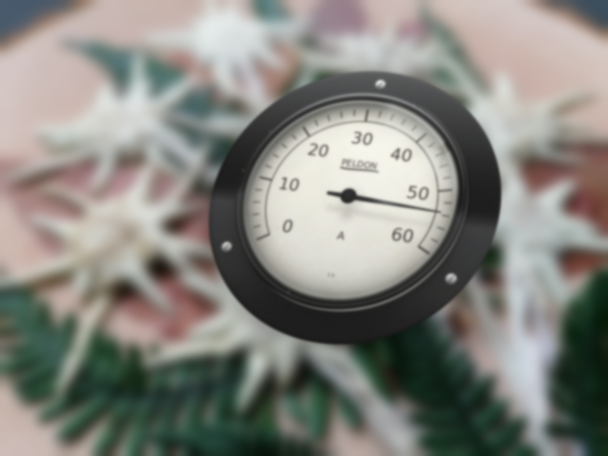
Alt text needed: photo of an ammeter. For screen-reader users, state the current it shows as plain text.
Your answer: 54 A
